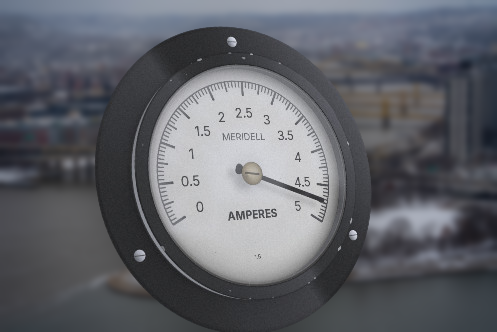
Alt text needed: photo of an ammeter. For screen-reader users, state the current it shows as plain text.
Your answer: 4.75 A
